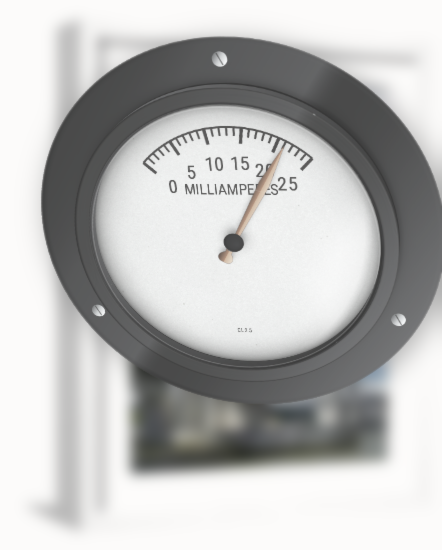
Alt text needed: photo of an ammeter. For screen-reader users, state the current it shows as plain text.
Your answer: 21 mA
